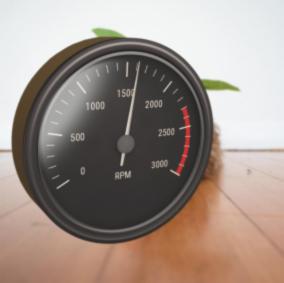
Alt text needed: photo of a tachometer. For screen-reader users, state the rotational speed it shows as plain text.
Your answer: 1600 rpm
